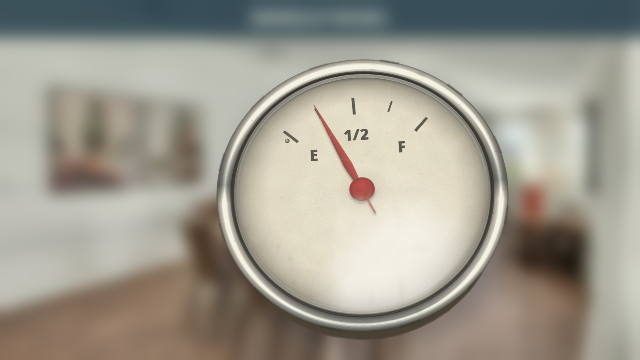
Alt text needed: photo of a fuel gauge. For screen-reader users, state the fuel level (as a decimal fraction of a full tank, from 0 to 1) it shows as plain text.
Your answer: 0.25
